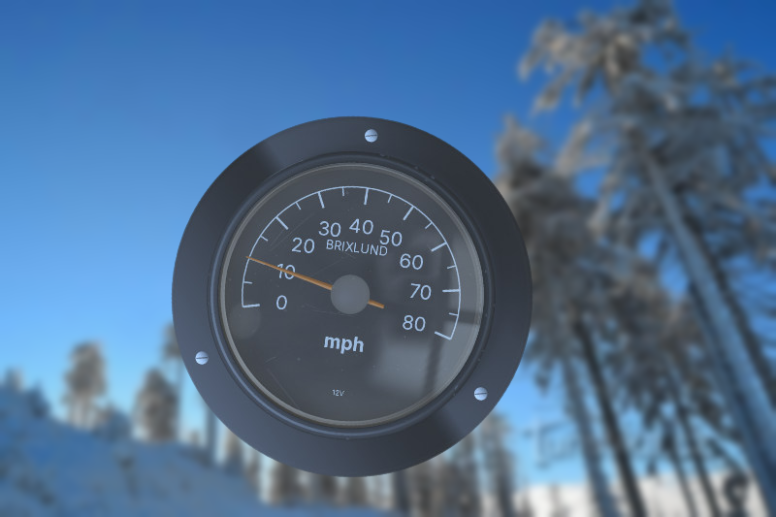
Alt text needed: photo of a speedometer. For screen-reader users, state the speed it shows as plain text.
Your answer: 10 mph
